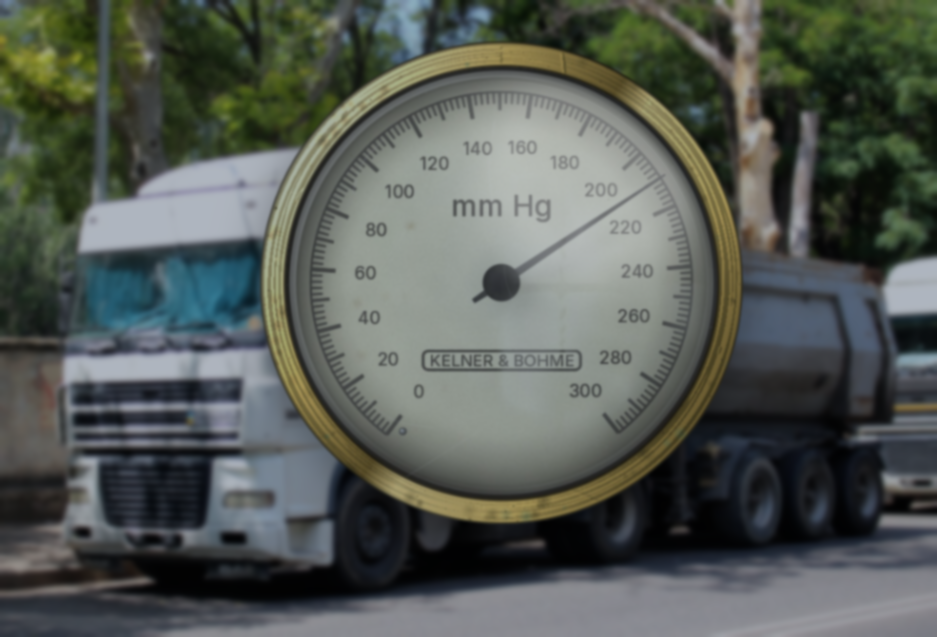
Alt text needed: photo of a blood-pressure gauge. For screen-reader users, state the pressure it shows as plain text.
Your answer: 210 mmHg
